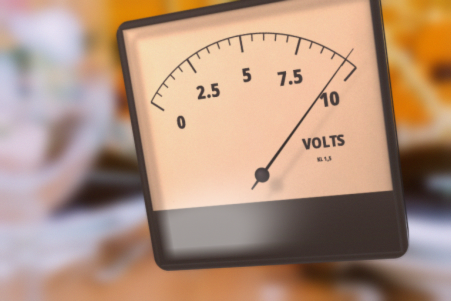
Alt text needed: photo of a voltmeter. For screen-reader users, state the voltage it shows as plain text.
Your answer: 9.5 V
